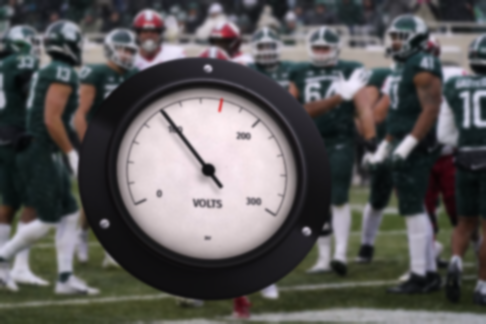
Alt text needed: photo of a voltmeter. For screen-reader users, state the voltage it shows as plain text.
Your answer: 100 V
